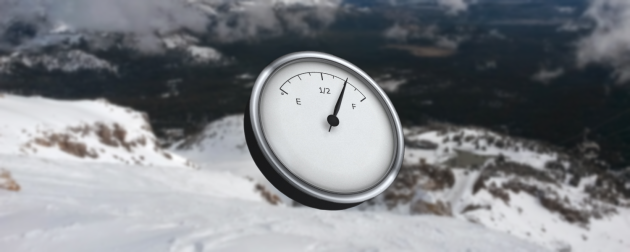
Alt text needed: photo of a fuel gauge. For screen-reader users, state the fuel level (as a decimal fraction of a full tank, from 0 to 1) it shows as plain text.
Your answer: 0.75
